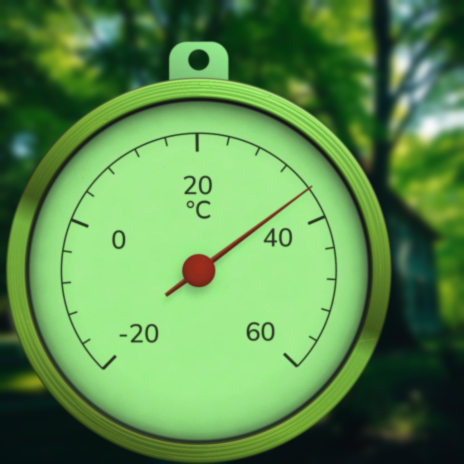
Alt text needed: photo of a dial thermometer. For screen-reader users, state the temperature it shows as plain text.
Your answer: 36 °C
